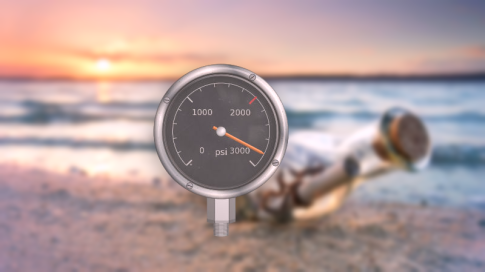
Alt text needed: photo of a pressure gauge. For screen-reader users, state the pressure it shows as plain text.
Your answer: 2800 psi
